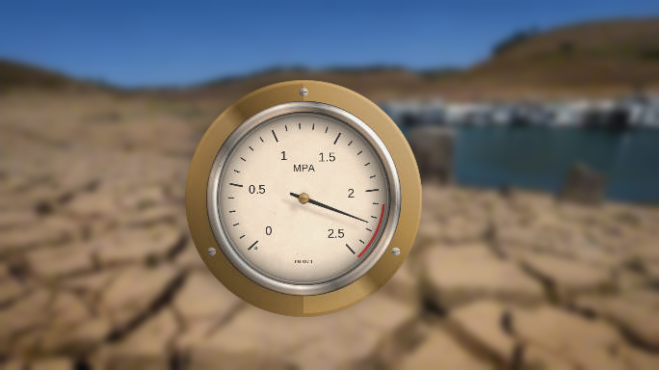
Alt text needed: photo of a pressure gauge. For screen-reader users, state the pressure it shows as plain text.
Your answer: 2.25 MPa
